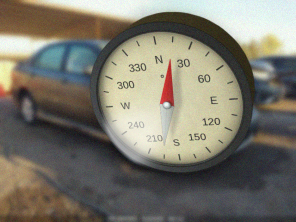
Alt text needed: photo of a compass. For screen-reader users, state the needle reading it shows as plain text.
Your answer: 15 °
